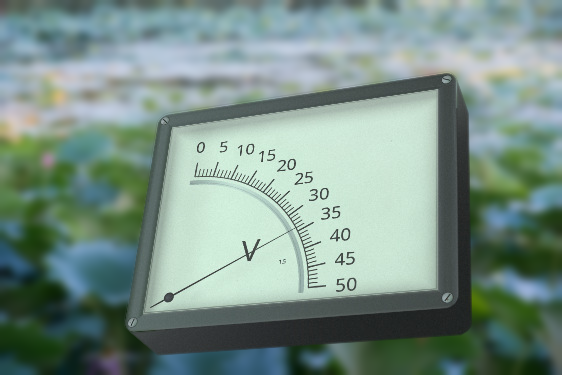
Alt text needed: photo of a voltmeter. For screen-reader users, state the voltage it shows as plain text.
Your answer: 35 V
